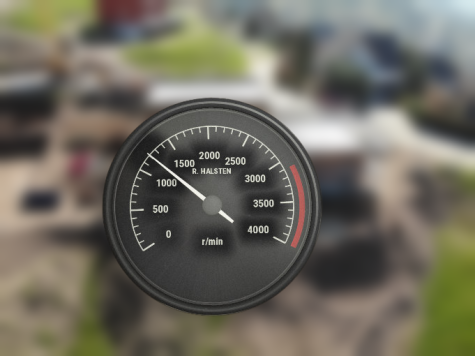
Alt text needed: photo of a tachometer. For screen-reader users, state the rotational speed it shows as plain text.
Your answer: 1200 rpm
